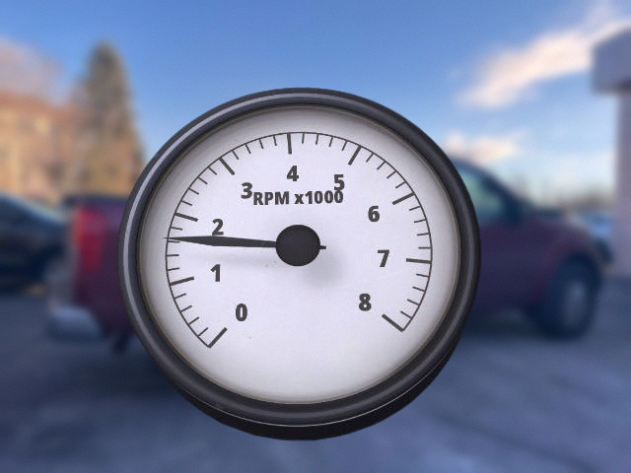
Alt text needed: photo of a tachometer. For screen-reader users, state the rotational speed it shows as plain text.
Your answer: 1600 rpm
